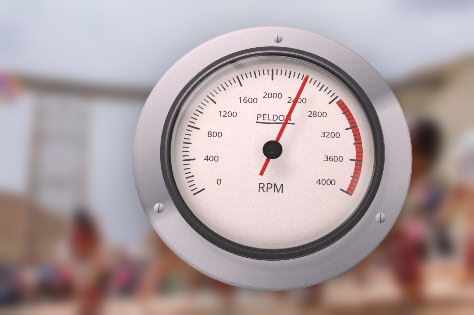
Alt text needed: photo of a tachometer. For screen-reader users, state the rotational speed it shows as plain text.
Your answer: 2400 rpm
